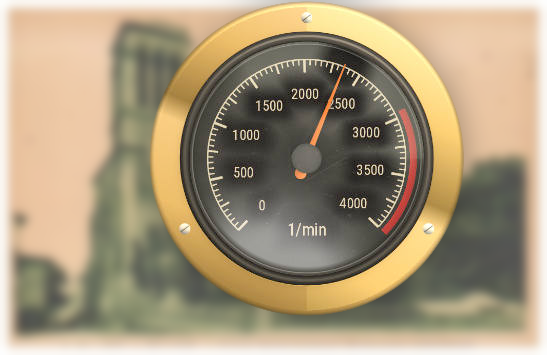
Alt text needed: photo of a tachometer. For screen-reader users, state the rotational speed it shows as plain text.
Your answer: 2350 rpm
